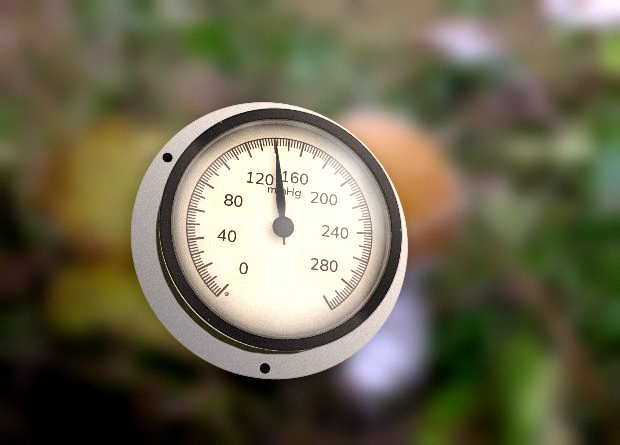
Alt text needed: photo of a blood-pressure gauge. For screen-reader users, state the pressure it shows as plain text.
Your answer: 140 mmHg
